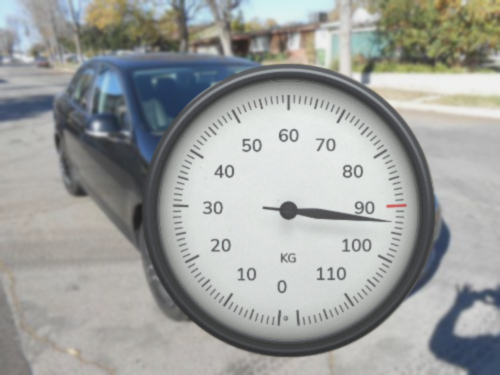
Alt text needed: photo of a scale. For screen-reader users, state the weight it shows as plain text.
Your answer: 93 kg
